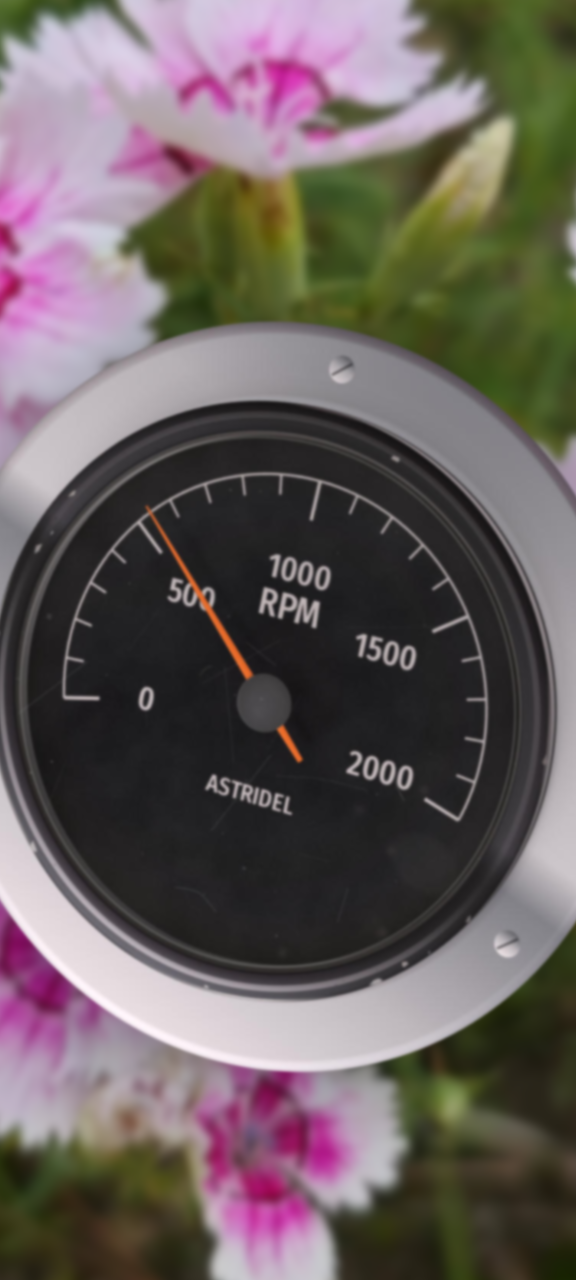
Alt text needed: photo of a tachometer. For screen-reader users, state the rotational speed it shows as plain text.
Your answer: 550 rpm
